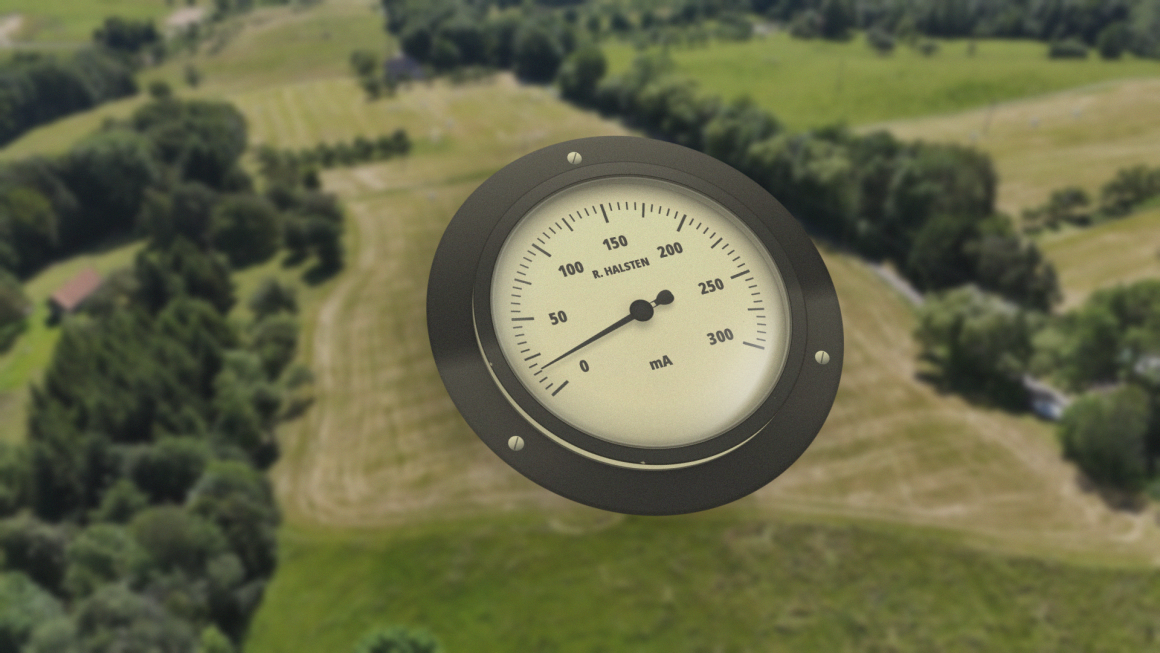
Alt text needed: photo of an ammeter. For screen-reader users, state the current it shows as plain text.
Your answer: 15 mA
